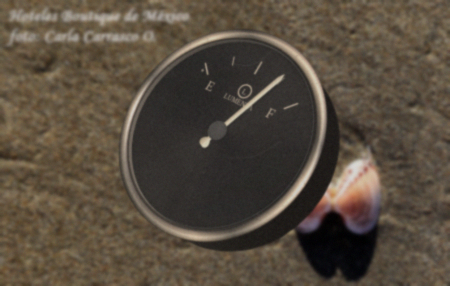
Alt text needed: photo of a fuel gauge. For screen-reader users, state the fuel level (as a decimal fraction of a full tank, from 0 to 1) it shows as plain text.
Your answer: 0.75
